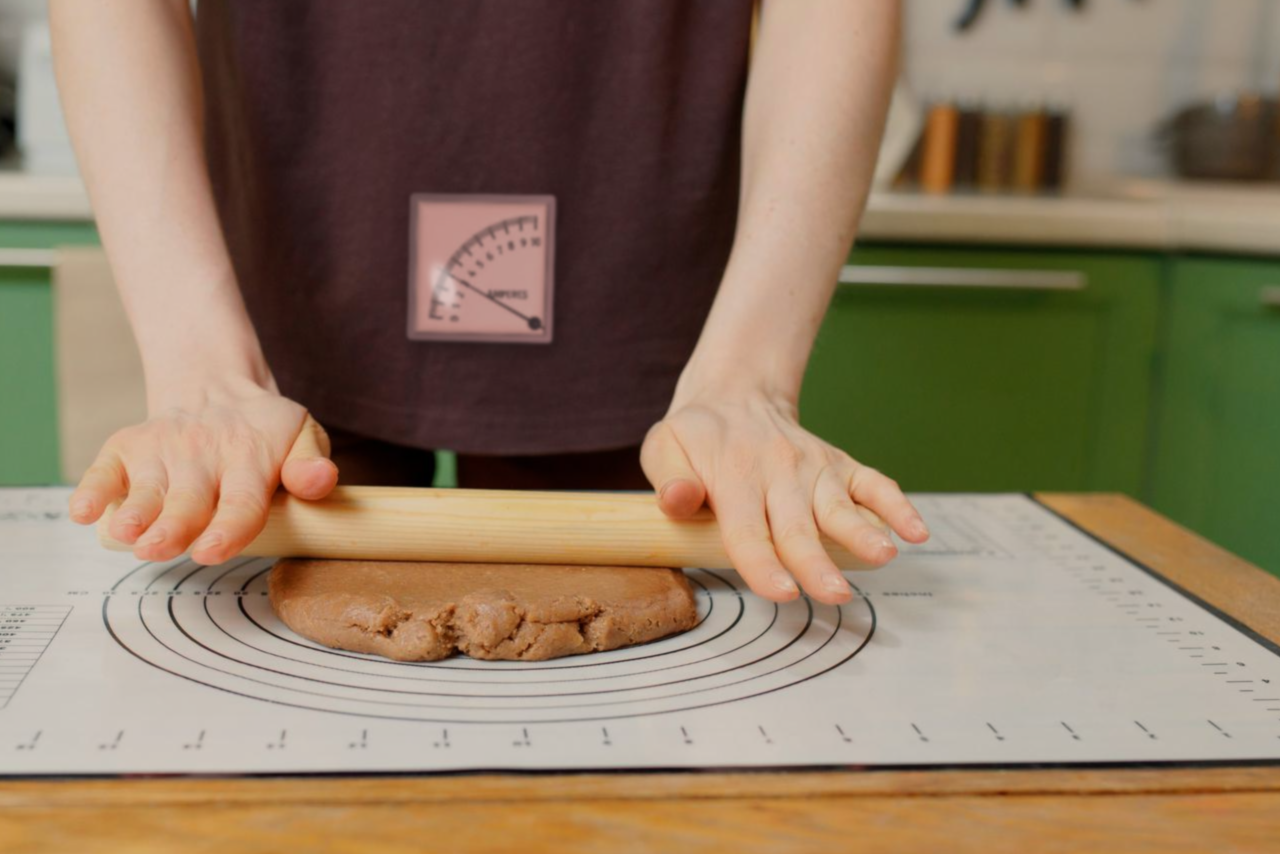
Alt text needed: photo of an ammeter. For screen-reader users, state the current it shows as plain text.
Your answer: 3 A
